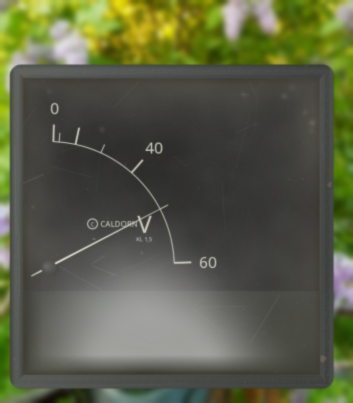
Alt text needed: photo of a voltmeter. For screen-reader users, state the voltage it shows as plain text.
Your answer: 50 V
